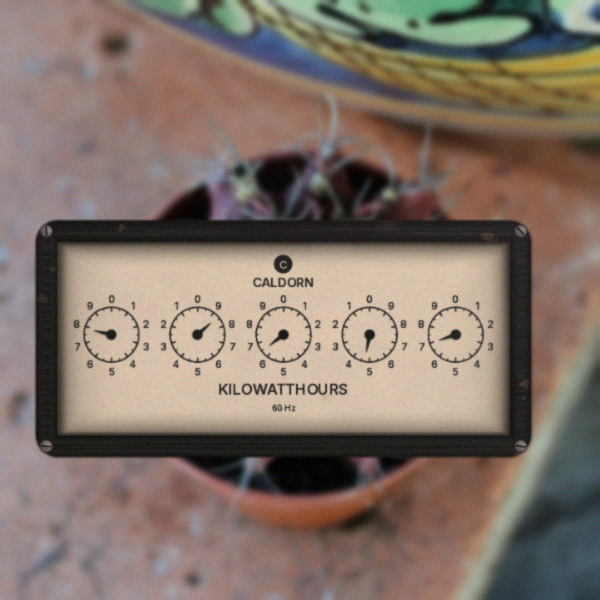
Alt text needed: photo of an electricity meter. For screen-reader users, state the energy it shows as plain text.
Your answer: 78647 kWh
